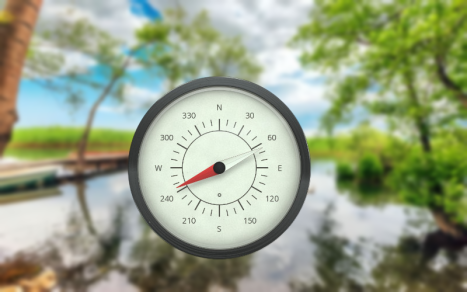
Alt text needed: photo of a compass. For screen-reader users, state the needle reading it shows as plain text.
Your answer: 245 °
